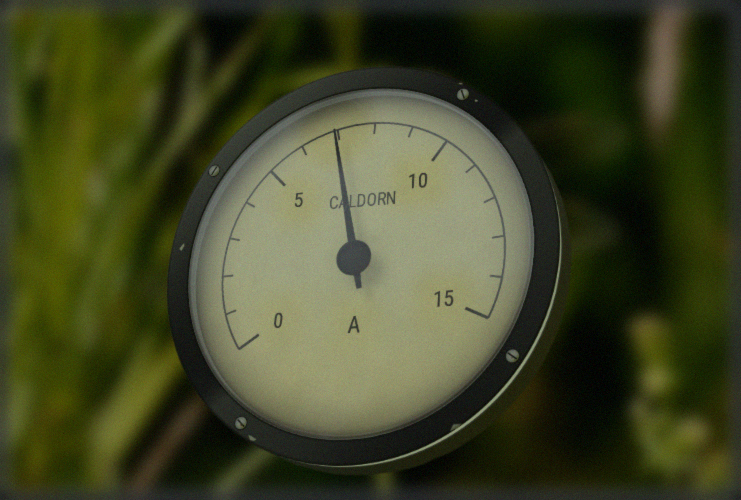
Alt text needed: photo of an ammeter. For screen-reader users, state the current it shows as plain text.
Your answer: 7 A
